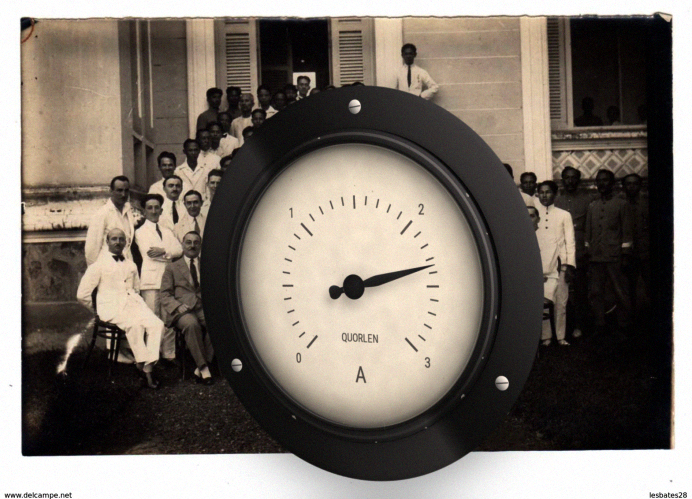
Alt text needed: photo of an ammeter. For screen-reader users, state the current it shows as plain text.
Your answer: 2.35 A
